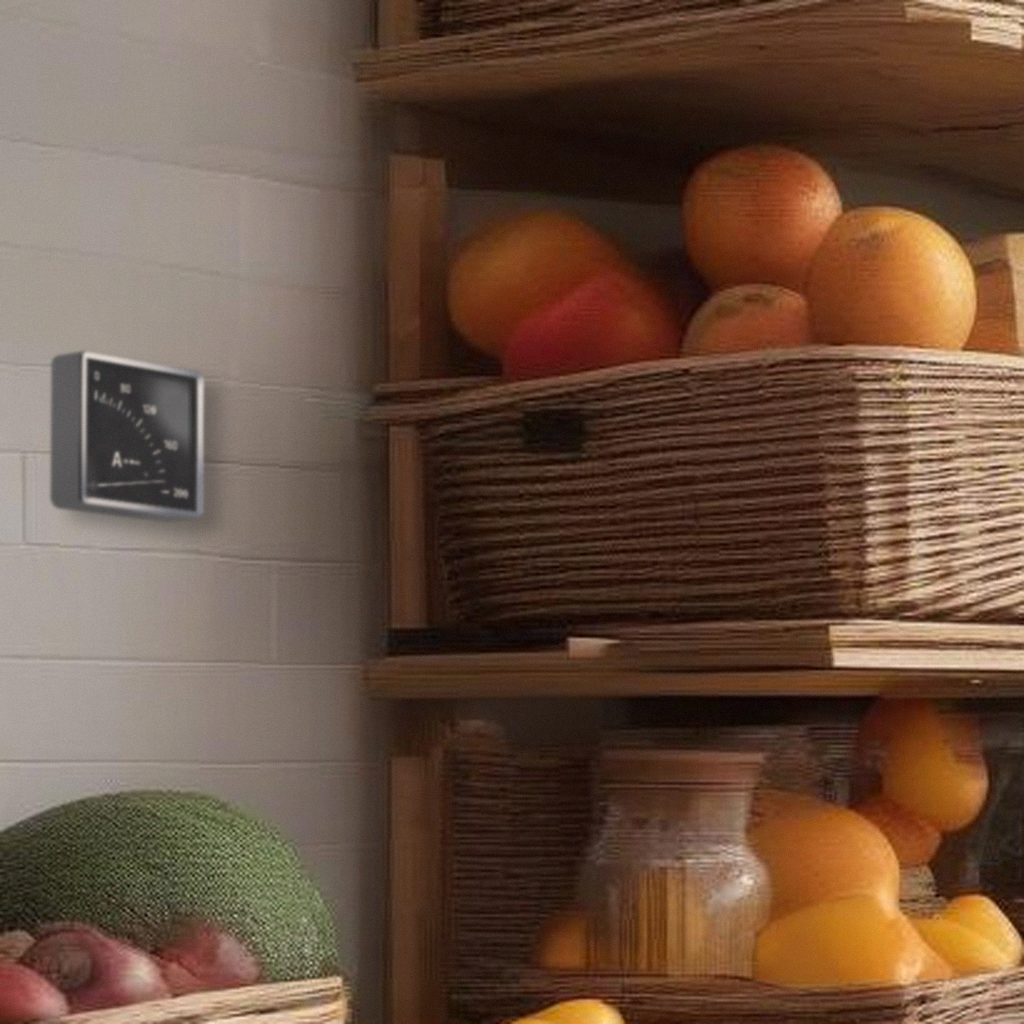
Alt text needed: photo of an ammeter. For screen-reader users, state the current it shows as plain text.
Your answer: 190 A
